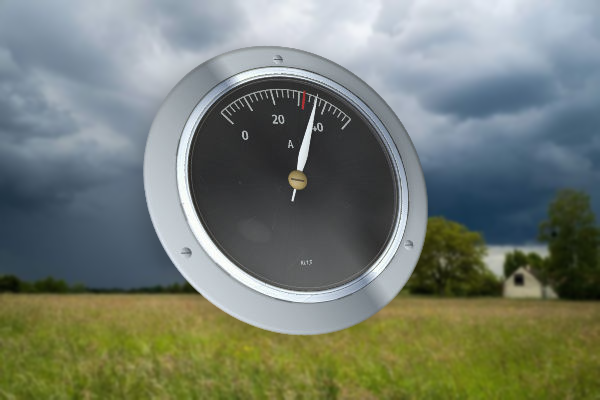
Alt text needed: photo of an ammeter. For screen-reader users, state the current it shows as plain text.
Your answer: 36 A
